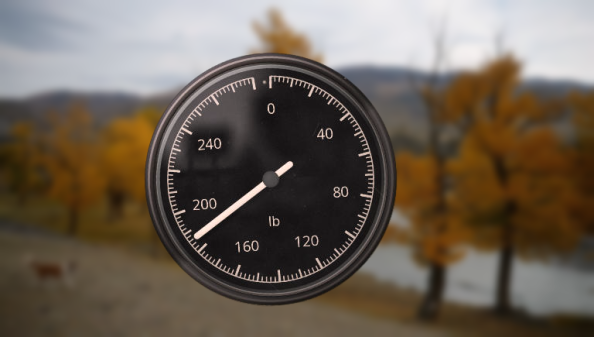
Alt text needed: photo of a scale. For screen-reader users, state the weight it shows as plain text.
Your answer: 186 lb
